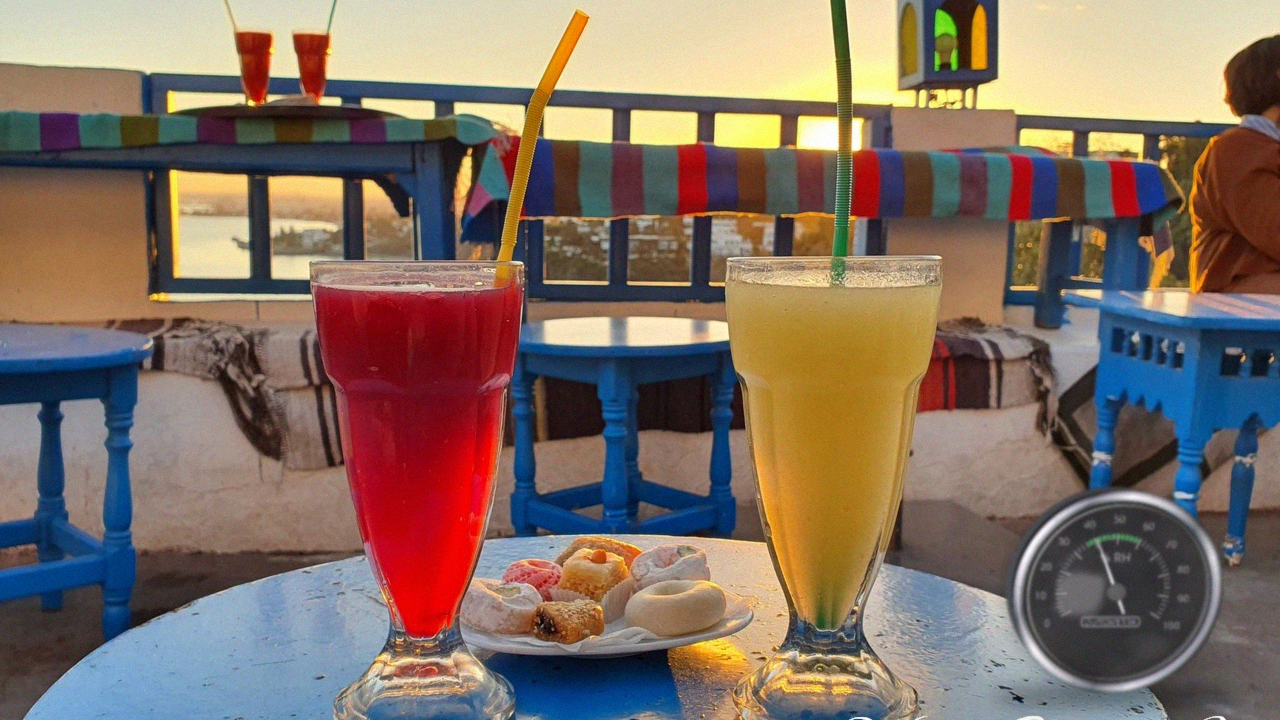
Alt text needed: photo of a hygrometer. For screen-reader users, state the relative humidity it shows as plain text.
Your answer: 40 %
